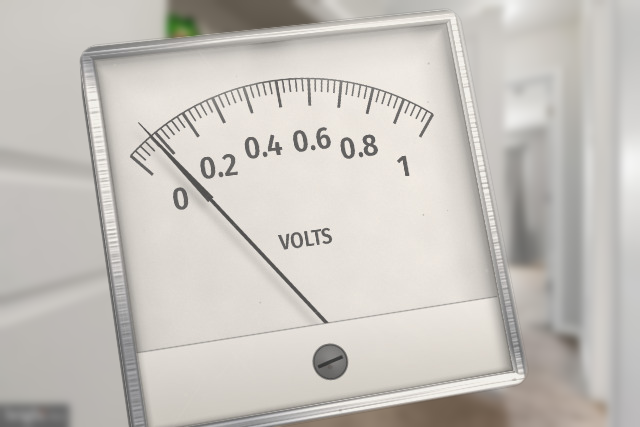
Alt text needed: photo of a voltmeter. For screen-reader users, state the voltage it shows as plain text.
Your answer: 0.08 V
